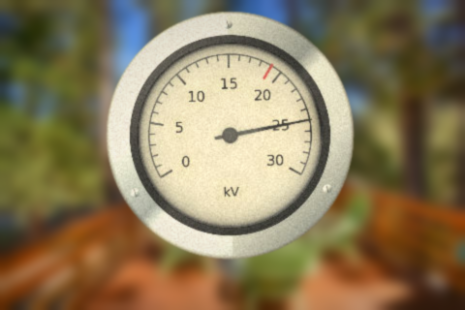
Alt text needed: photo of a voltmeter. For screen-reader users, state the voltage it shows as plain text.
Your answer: 25 kV
